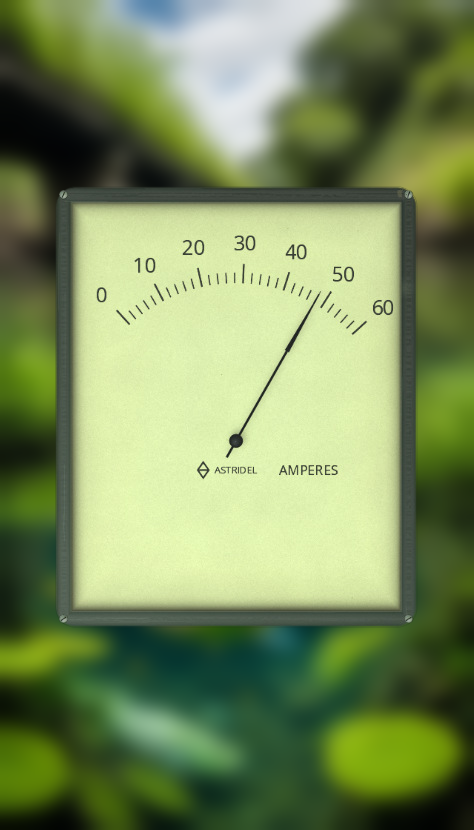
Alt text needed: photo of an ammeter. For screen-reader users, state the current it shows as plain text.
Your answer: 48 A
